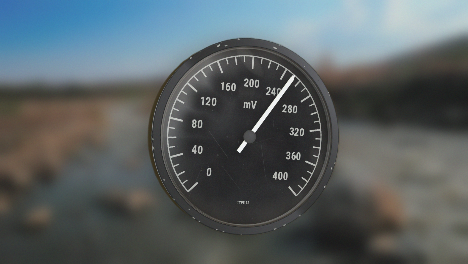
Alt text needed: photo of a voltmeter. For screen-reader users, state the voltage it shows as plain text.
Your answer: 250 mV
